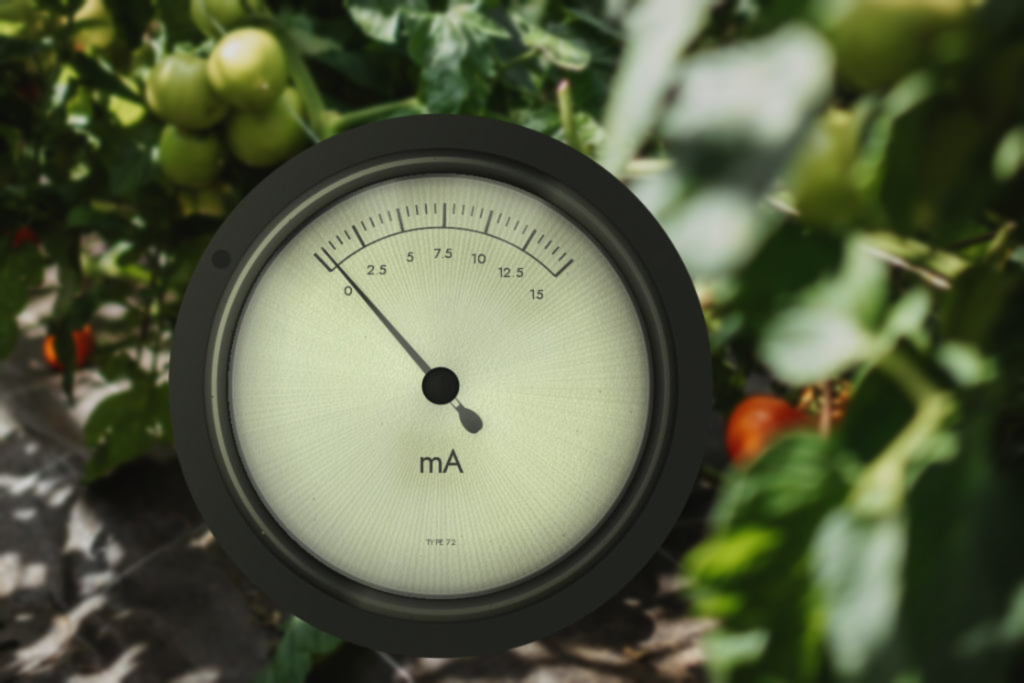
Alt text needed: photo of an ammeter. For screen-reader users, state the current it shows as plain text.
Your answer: 0.5 mA
